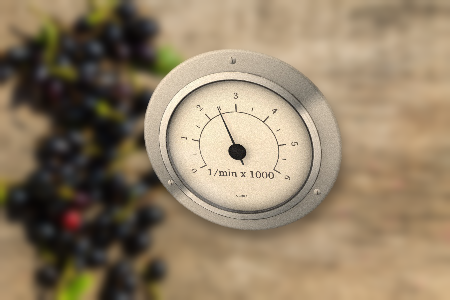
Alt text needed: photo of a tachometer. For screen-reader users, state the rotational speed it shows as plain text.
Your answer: 2500 rpm
